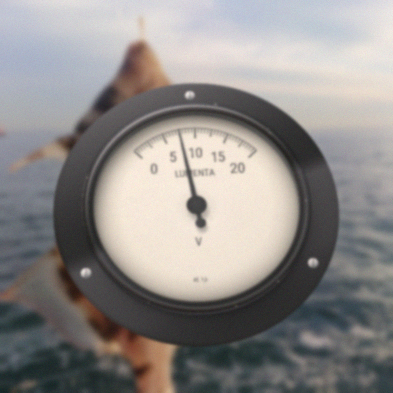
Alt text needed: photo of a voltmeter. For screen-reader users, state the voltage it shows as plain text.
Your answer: 7.5 V
